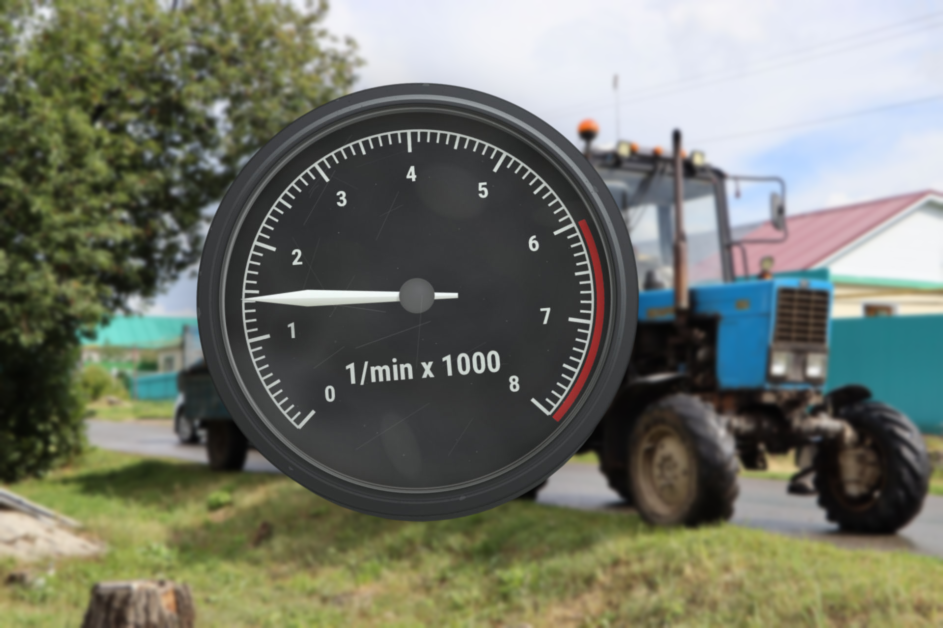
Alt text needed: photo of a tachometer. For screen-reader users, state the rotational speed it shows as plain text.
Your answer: 1400 rpm
